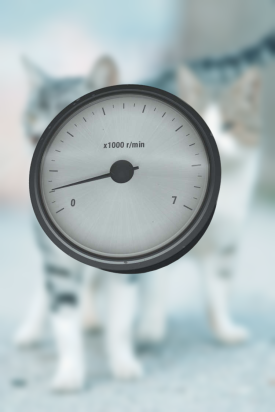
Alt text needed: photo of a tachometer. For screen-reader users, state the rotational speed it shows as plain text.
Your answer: 500 rpm
